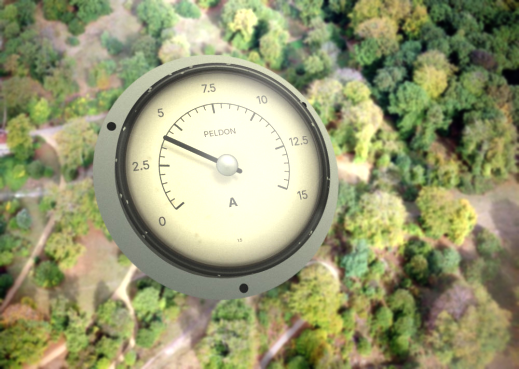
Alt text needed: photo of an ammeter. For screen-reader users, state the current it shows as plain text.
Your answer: 4 A
